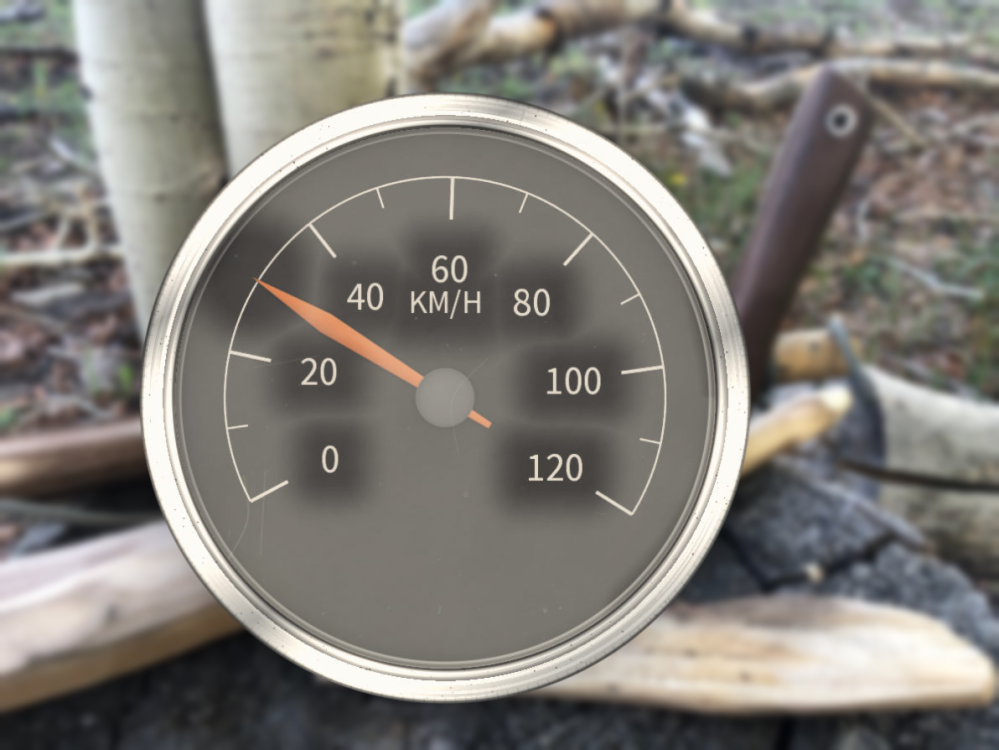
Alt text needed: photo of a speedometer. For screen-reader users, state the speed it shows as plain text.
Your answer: 30 km/h
